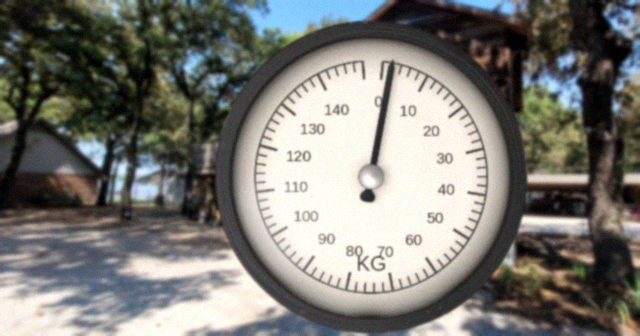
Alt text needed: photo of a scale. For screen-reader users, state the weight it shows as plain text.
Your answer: 2 kg
